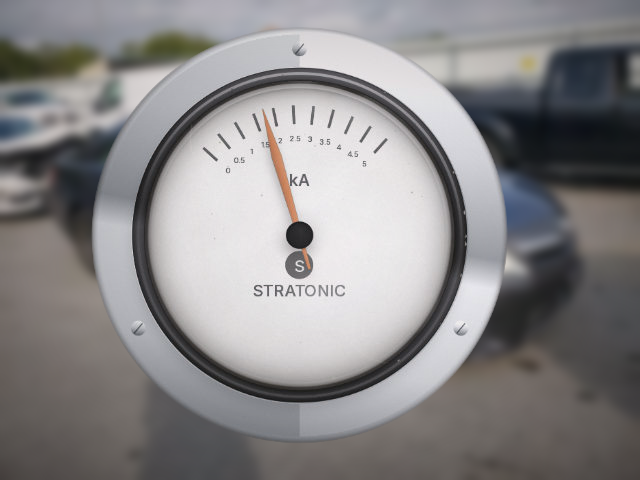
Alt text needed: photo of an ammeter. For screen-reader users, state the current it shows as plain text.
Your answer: 1.75 kA
